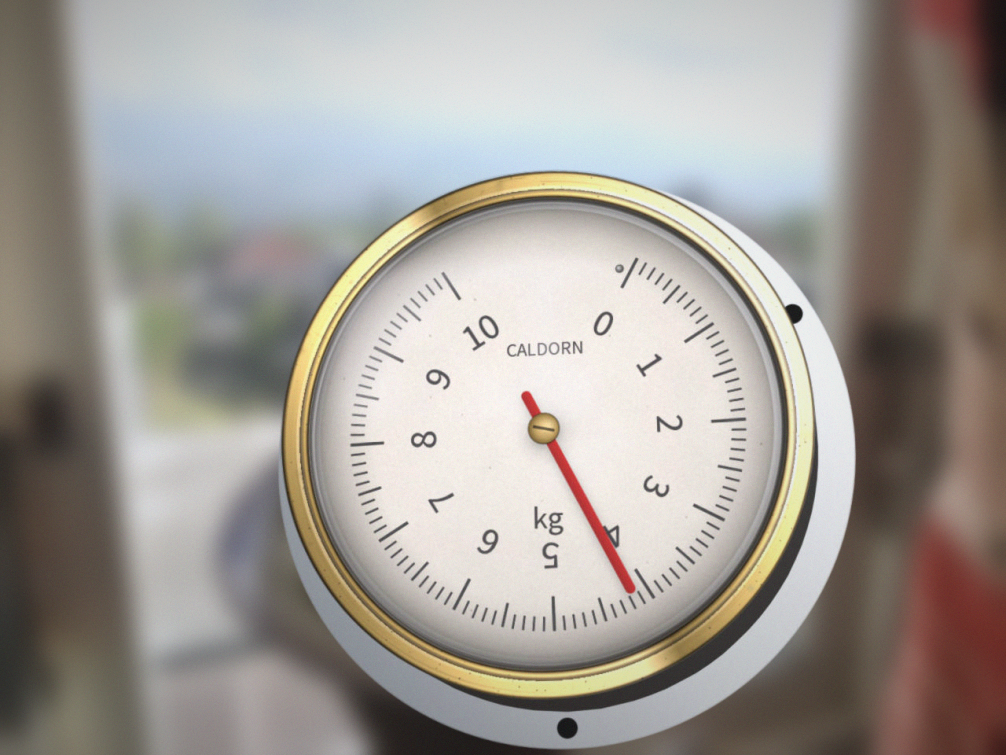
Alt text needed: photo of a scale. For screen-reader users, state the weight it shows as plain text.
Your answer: 4.15 kg
